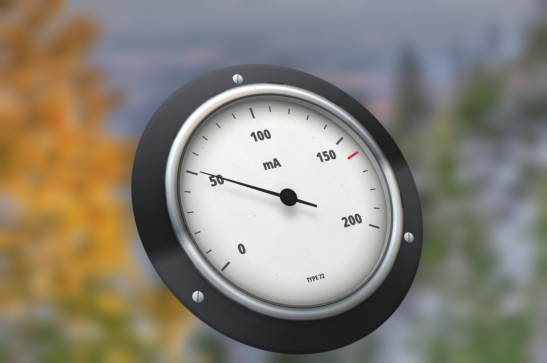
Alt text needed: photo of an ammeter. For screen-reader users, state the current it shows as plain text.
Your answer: 50 mA
